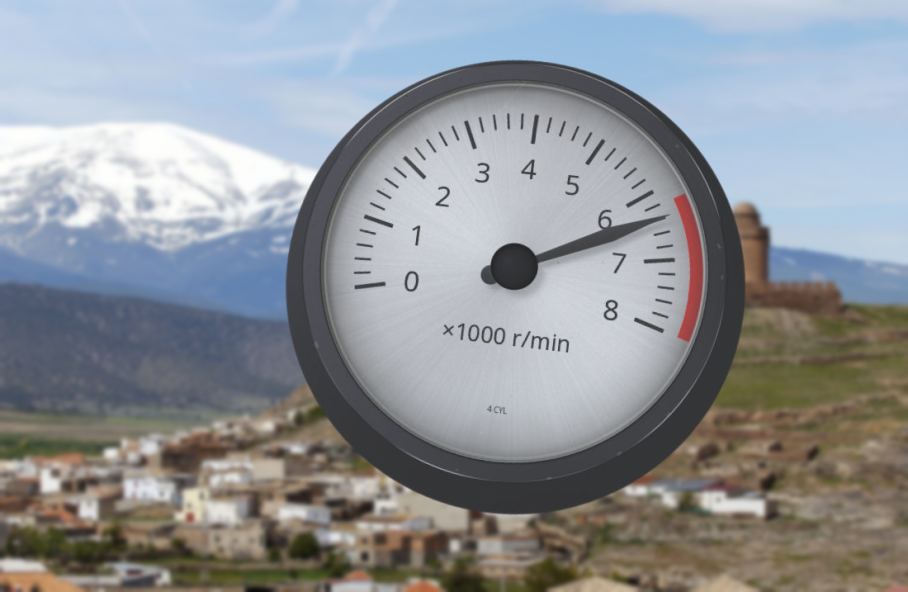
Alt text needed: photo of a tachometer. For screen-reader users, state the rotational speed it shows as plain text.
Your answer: 6400 rpm
